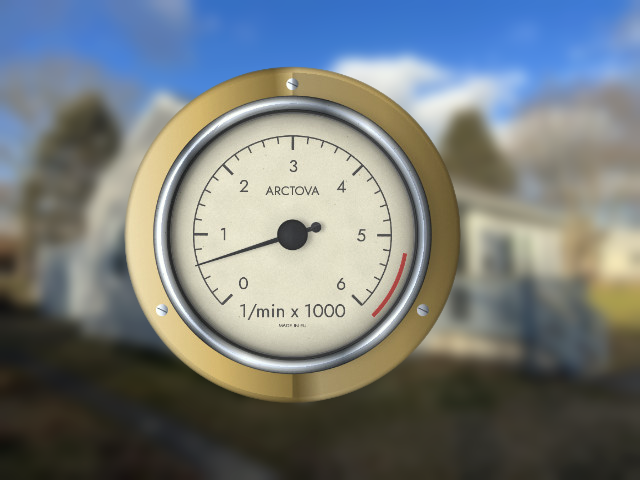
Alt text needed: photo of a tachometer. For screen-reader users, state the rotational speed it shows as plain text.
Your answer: 600 rpm
